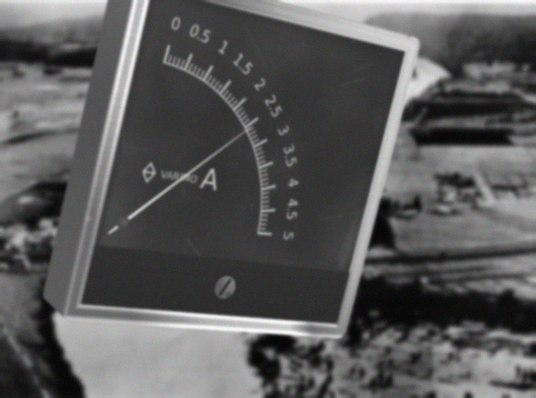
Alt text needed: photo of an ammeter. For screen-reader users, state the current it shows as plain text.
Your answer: 2.5 A
